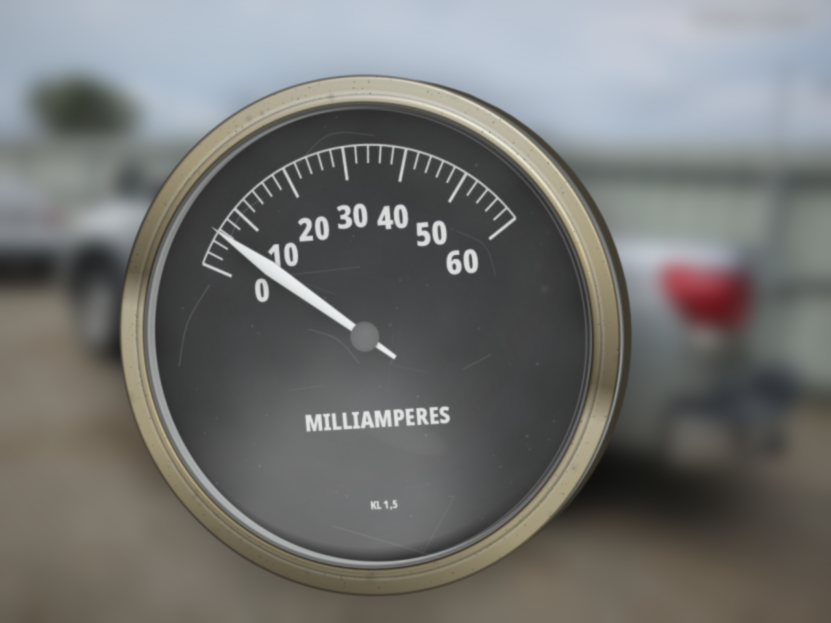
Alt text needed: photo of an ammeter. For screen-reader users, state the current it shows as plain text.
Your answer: 6 mA
